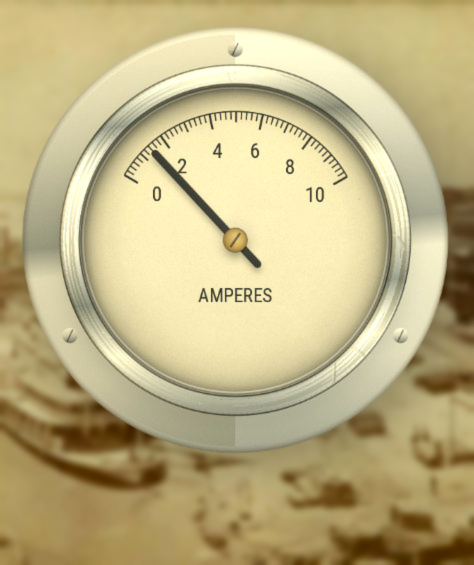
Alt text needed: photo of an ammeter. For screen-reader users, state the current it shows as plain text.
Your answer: 1.4 A
